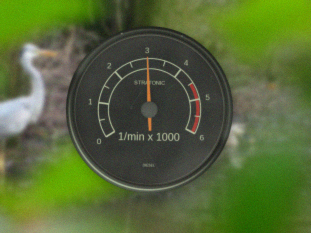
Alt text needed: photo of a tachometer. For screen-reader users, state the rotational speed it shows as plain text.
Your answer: 3000 rpm
